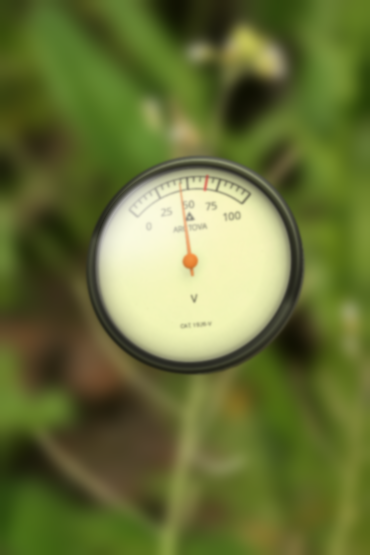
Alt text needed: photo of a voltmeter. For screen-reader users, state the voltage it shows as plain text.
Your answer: 45 V
